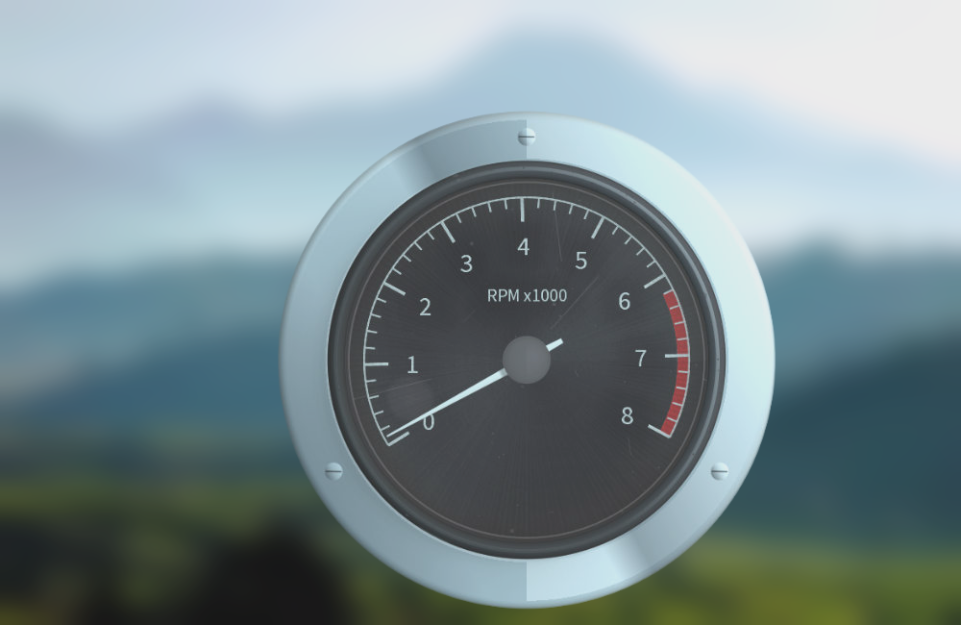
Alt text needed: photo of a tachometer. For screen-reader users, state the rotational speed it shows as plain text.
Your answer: 100 rpm
